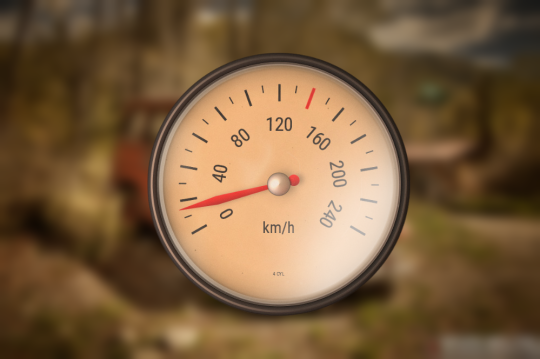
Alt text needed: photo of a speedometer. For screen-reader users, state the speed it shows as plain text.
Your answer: 15 km/h
